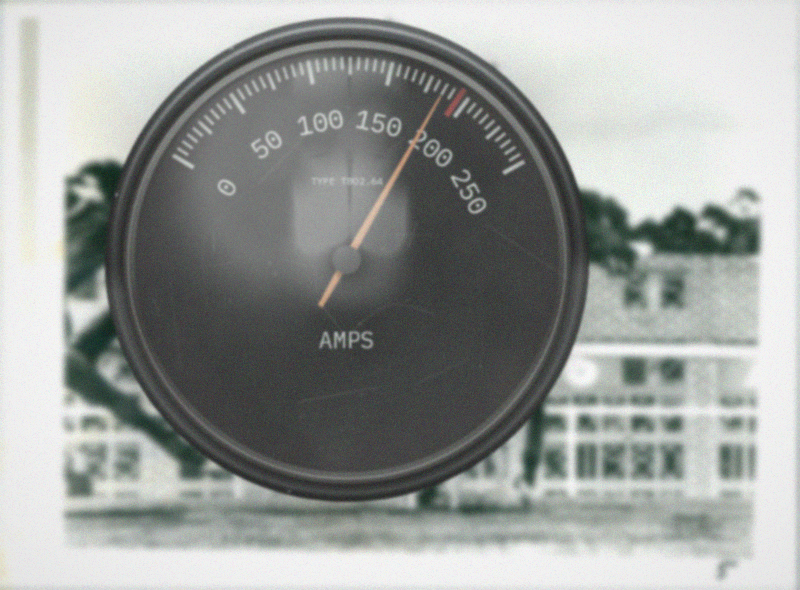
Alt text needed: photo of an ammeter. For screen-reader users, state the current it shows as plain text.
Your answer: 185 A
